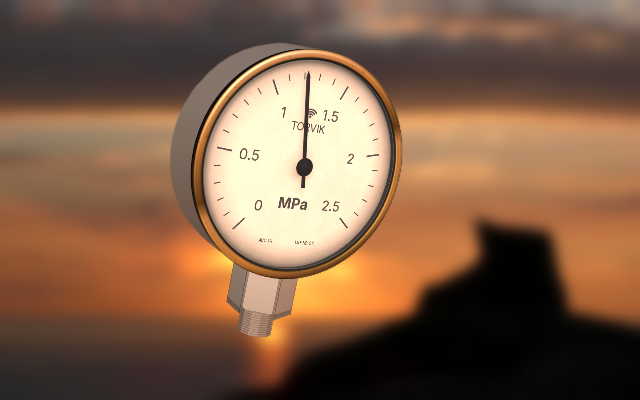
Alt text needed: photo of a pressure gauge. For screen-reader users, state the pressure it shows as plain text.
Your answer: 1.2 MPa
